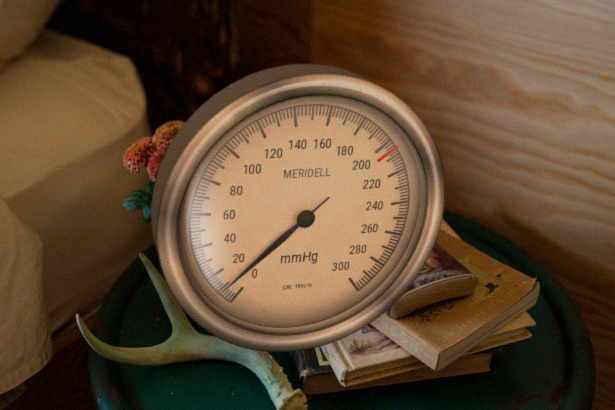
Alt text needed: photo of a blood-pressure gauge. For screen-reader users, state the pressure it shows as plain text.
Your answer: 10 mmHg
